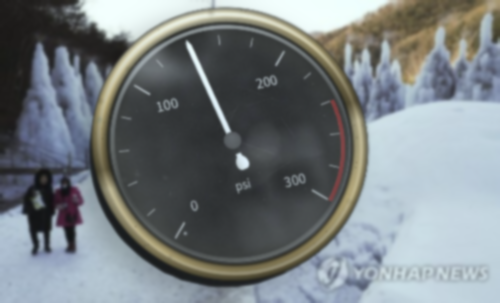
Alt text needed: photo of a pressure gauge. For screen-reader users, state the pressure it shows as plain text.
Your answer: 140 psi
